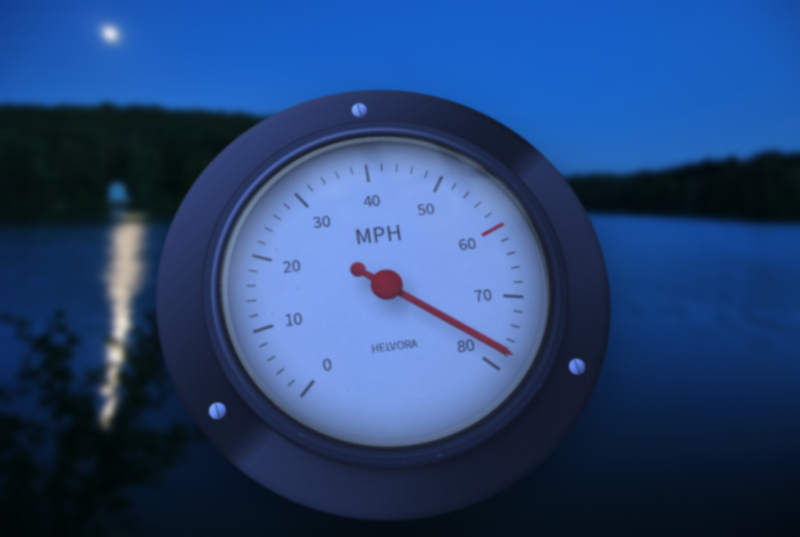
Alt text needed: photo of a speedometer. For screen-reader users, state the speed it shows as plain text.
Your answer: 78 mph
